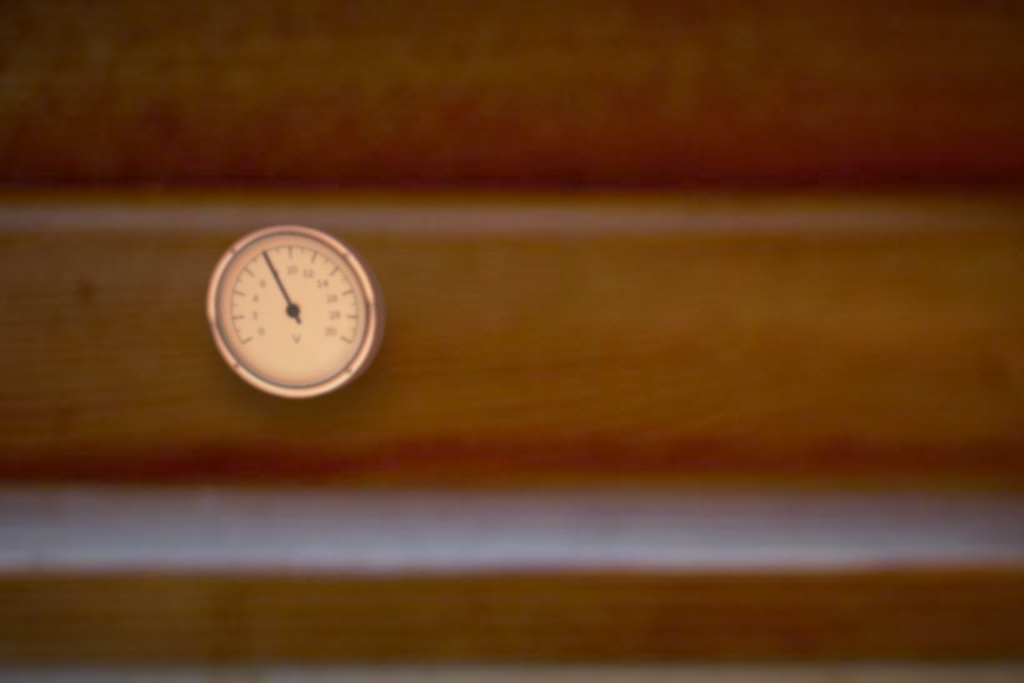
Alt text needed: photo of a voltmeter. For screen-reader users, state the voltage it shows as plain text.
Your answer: 8 V
